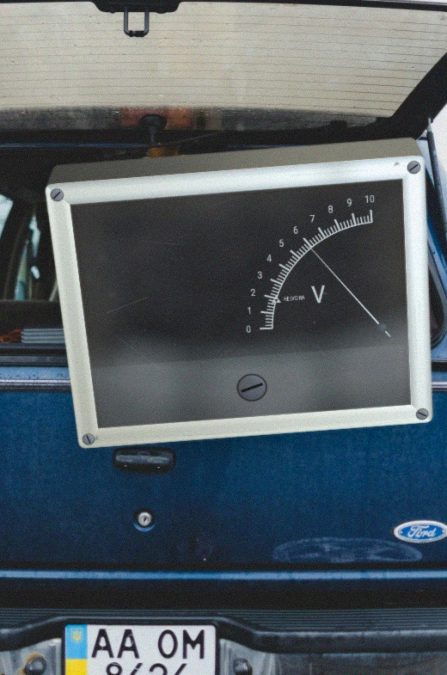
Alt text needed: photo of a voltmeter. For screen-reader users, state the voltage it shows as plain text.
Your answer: 6 V
